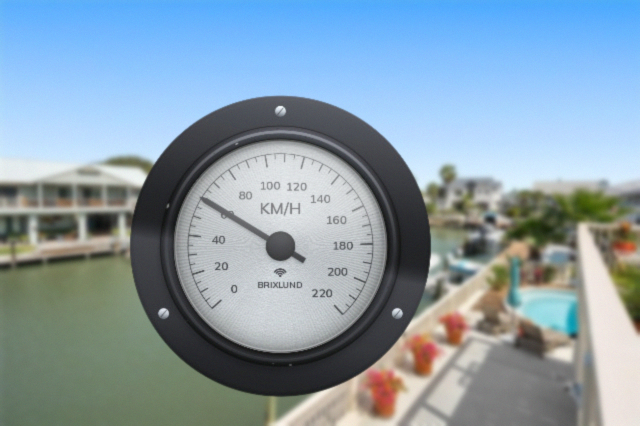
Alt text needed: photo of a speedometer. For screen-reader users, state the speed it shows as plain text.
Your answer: 60 km/h
